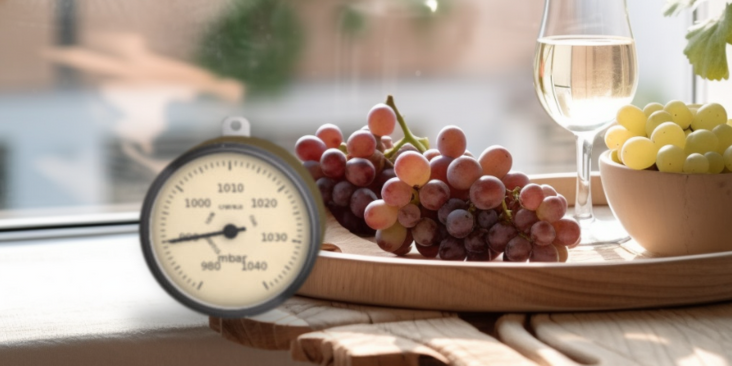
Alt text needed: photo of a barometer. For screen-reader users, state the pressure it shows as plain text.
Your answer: 990 mbar
